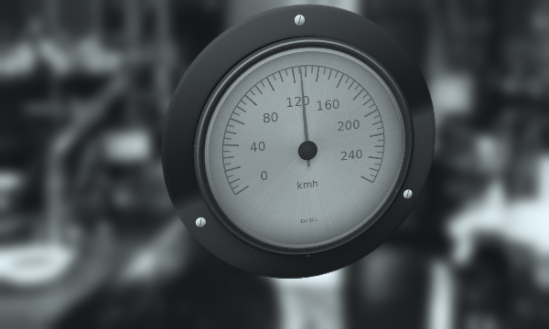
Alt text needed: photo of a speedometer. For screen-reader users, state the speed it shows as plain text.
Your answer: 125 km/h
